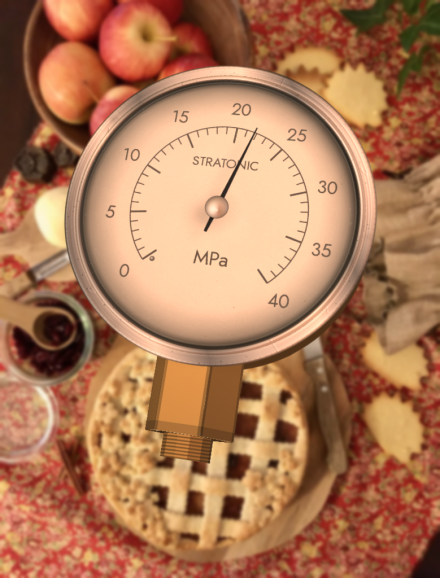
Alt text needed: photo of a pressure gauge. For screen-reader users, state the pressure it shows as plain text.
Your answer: 22 MPa
